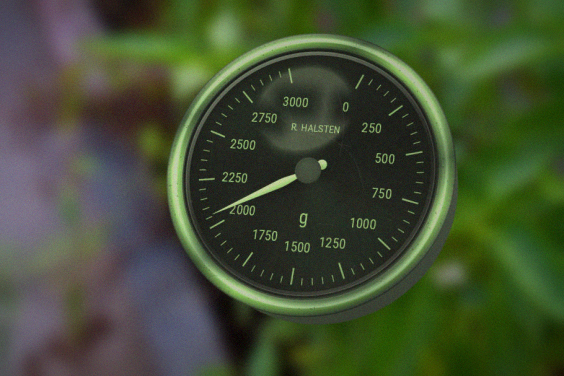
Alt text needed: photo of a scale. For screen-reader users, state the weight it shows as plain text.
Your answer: 2050 g
